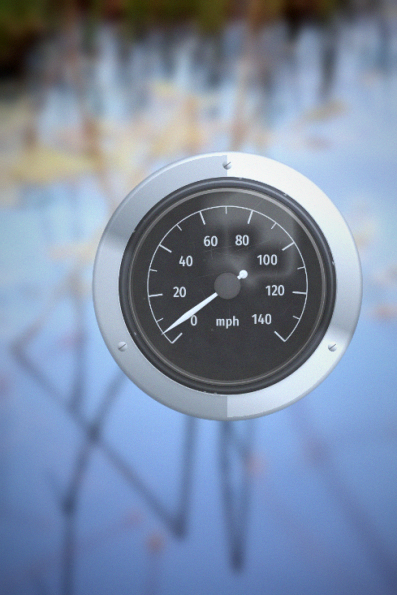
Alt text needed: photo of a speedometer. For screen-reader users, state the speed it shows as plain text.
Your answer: 5 mph
